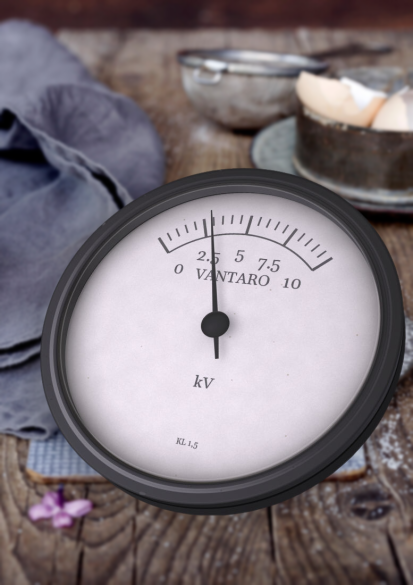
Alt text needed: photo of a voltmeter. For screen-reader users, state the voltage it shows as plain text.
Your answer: 3 kV
